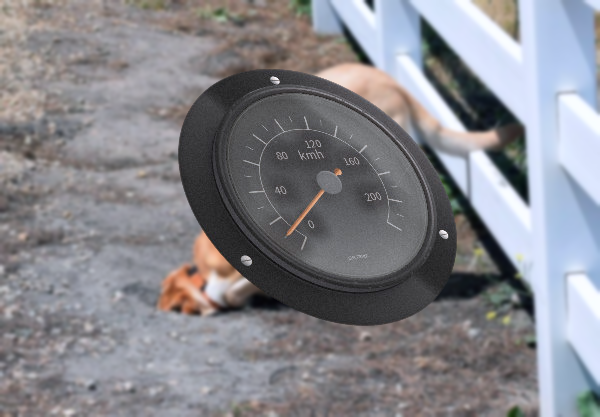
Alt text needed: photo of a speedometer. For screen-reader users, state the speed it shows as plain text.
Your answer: 10 km/h
